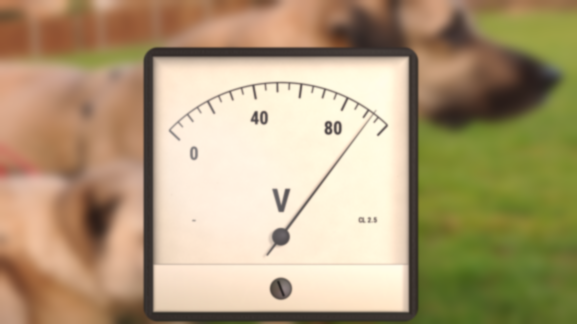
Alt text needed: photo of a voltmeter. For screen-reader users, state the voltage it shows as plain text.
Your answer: 92.5 V
